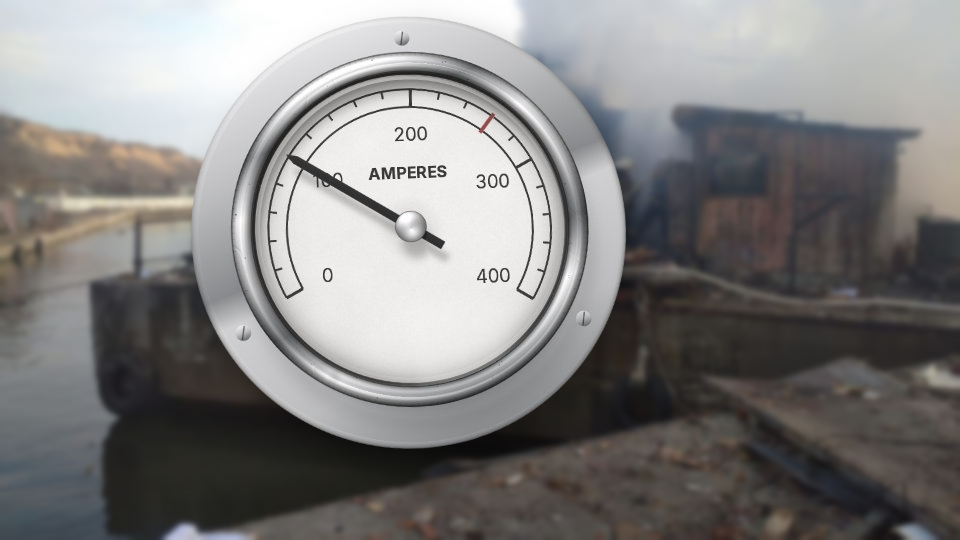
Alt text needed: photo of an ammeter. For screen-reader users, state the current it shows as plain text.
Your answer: 100 A
